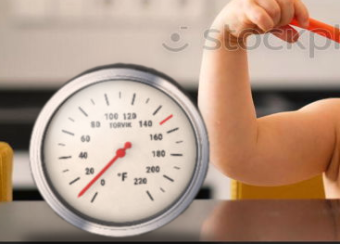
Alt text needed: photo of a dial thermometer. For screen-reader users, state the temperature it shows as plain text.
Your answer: 10 °F
